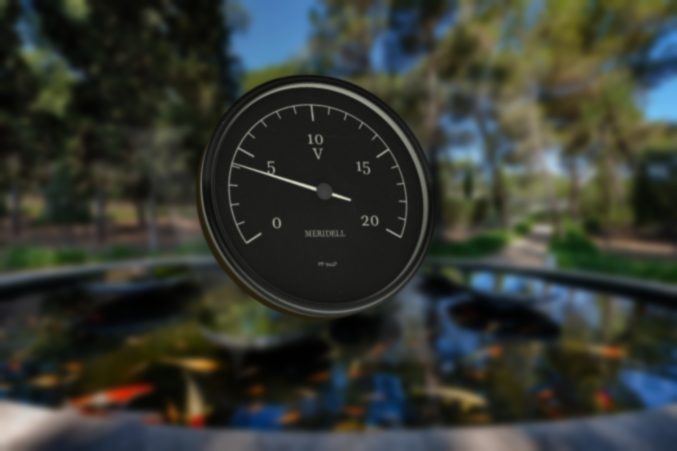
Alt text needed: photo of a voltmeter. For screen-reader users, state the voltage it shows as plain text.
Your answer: 4 V
